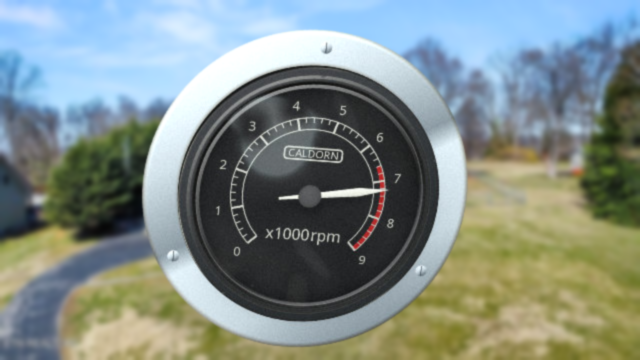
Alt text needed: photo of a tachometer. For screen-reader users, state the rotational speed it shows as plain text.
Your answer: 7200 rpm
